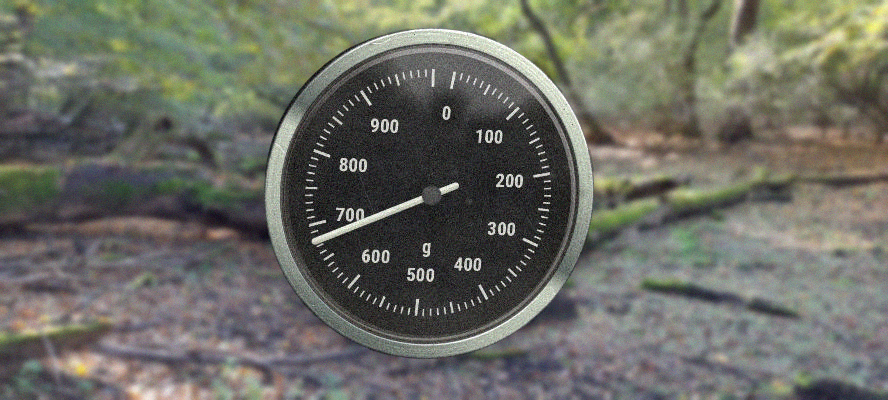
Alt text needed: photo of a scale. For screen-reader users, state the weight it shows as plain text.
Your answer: 680 g
